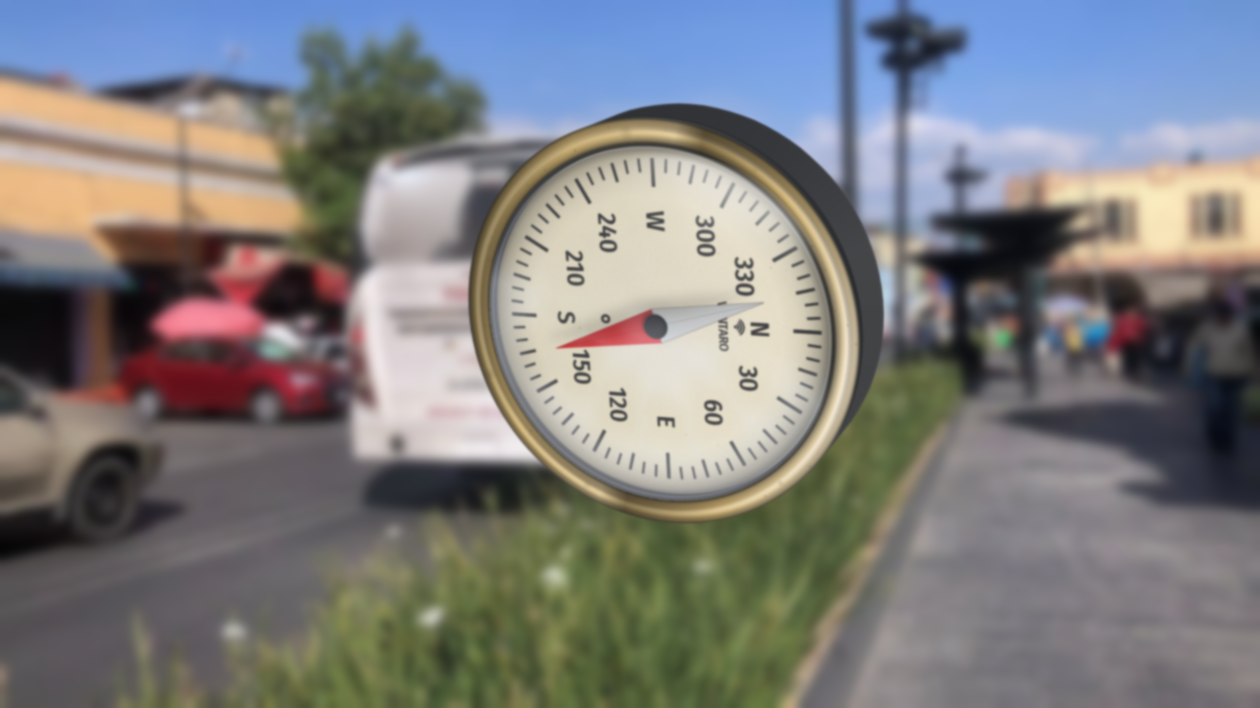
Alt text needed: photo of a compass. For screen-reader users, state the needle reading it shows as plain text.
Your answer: 165 °
